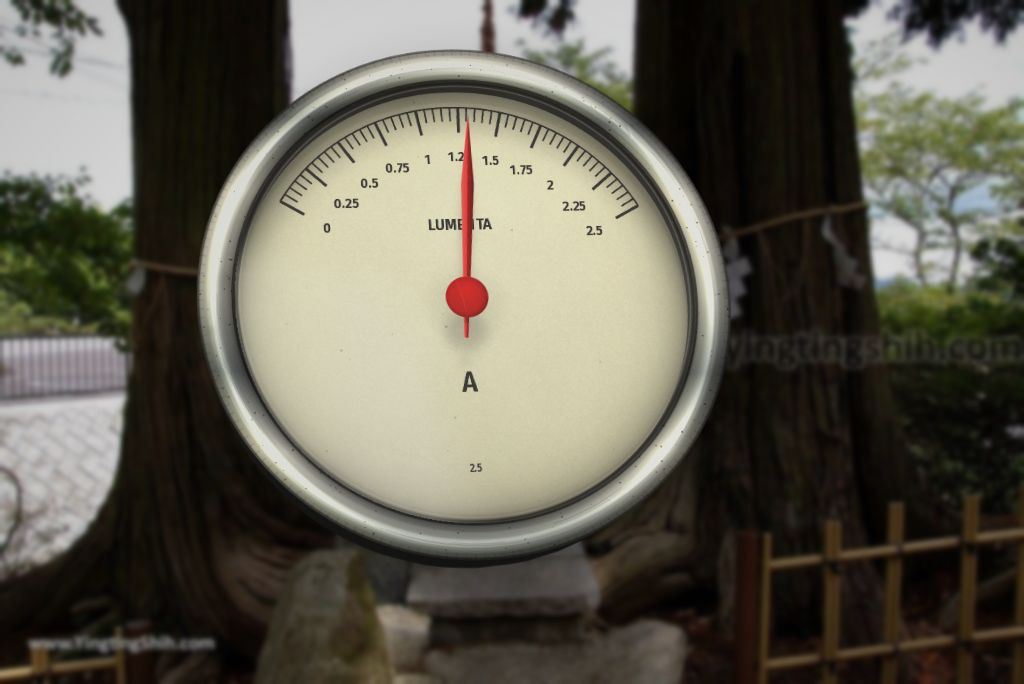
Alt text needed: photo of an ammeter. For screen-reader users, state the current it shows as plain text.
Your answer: 1.3 A
